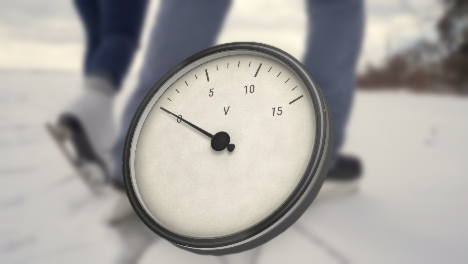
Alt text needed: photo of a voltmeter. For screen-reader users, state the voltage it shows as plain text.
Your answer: 0 V
